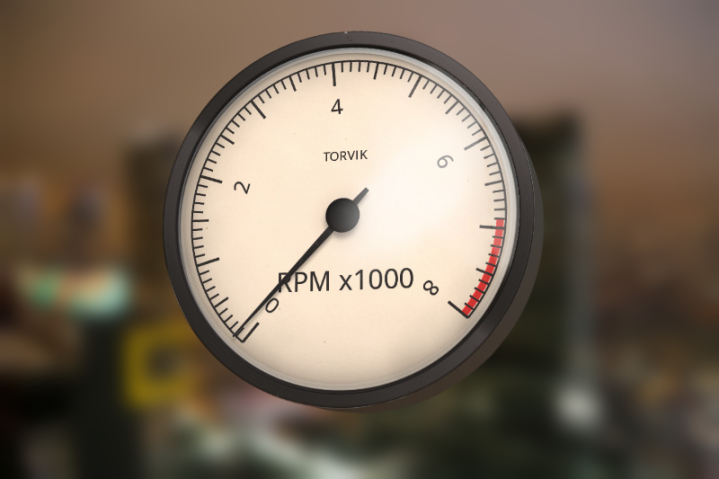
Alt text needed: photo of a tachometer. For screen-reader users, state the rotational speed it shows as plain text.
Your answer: 100 rpm
